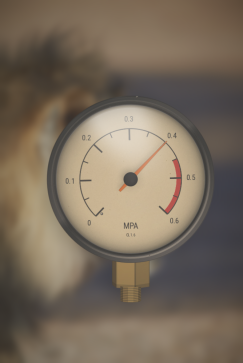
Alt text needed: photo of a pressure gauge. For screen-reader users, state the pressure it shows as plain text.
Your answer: 0.4 MPa
